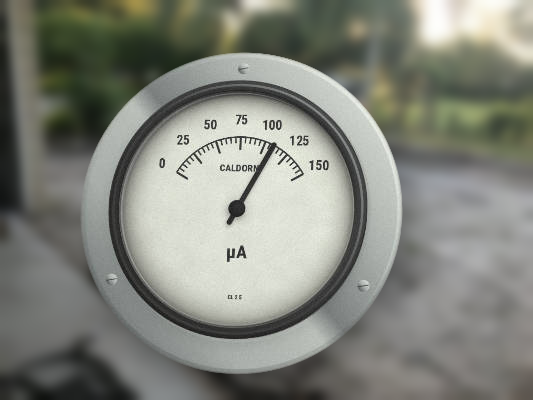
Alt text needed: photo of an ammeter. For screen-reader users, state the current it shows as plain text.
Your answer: 110 µA
